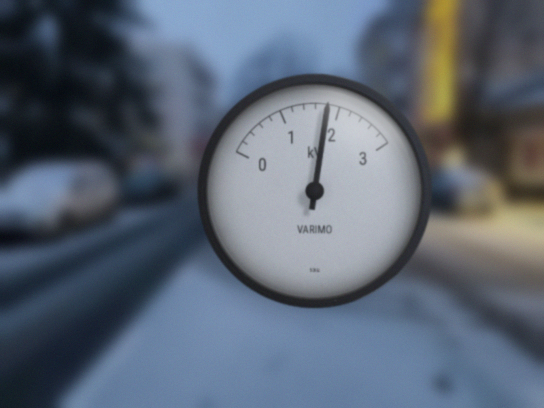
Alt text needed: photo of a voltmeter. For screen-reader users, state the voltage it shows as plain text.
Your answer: 1.8 kV
